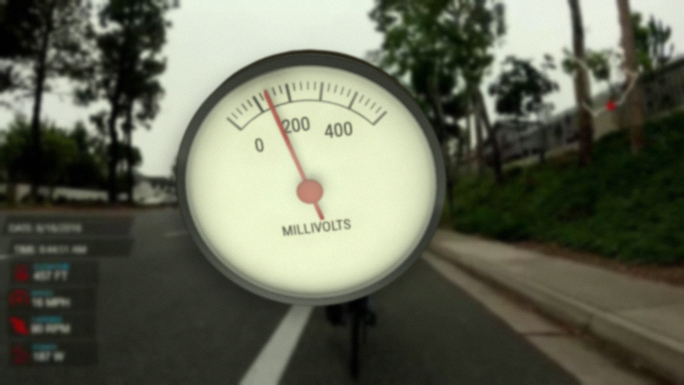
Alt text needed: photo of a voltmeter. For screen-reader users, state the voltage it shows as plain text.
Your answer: 140 mV
